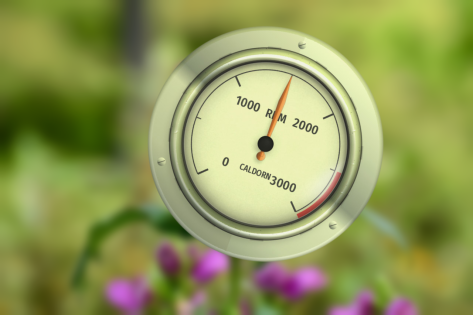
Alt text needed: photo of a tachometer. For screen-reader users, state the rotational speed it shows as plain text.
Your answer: 1500 rpm
